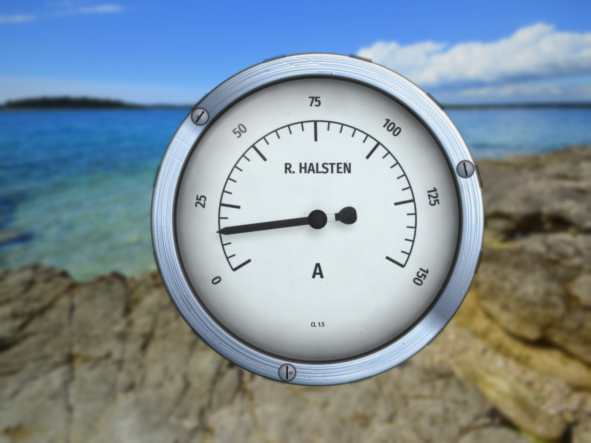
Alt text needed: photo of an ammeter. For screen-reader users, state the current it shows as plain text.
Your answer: 15 A
